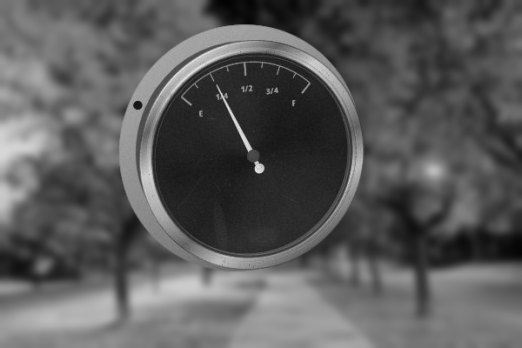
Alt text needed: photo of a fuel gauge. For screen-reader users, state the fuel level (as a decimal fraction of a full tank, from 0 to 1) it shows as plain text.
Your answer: 0.25
